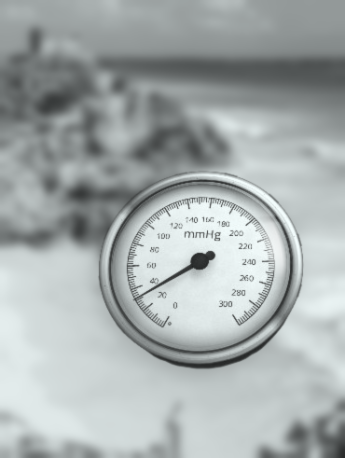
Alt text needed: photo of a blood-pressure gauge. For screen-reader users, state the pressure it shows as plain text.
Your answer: 30 mmHg
